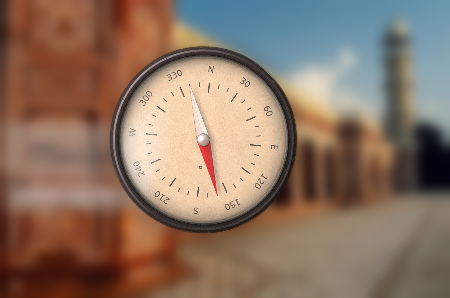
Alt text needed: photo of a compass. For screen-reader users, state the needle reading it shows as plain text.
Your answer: 160 °
